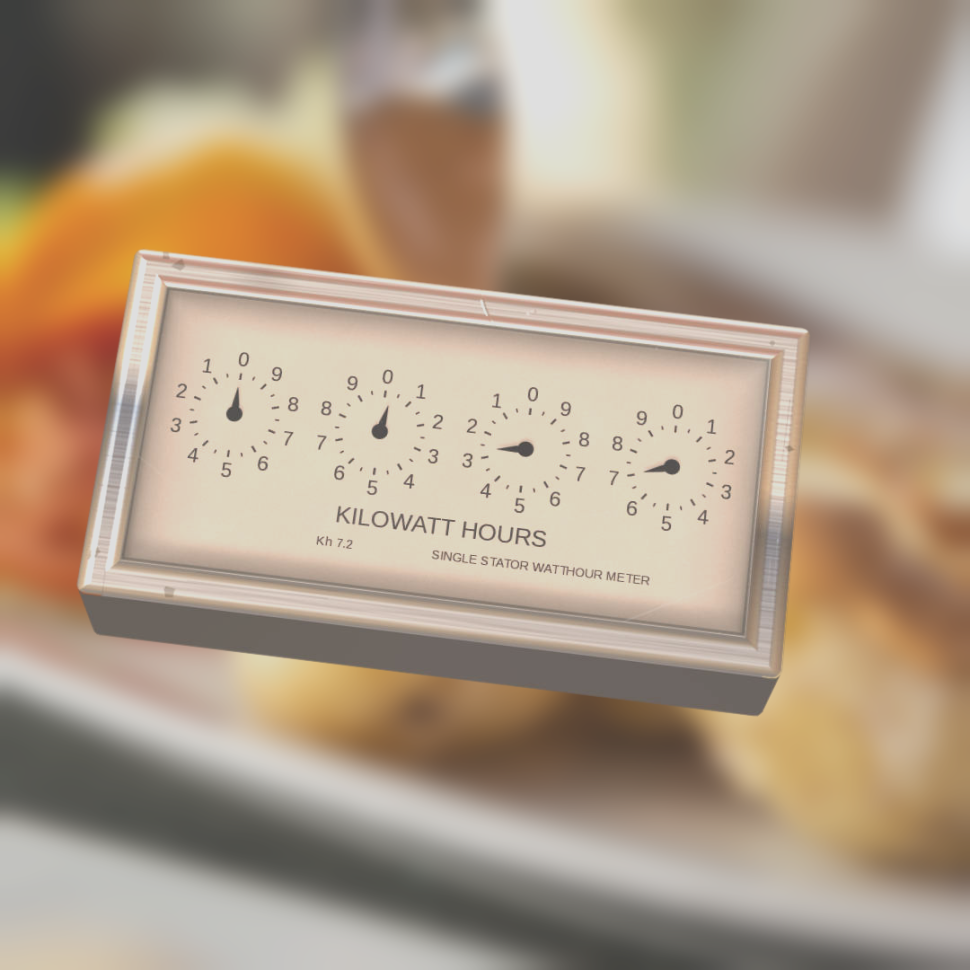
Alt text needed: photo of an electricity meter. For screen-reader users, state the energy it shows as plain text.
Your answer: 27 kWh
